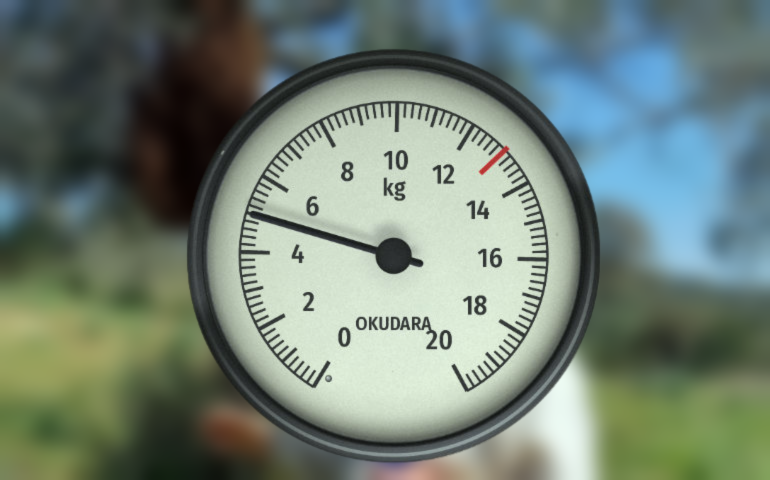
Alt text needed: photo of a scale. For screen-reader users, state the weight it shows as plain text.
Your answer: 5 kg
